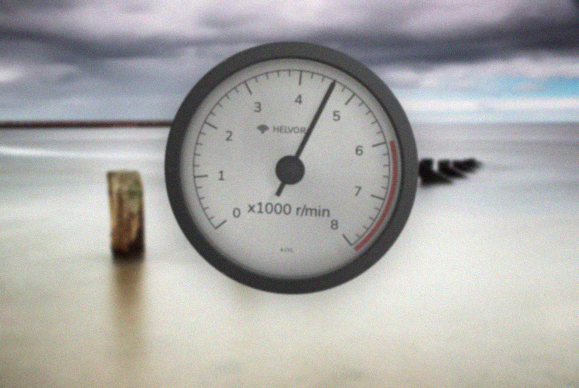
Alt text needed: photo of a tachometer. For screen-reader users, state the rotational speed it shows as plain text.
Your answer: 4600 rpm
